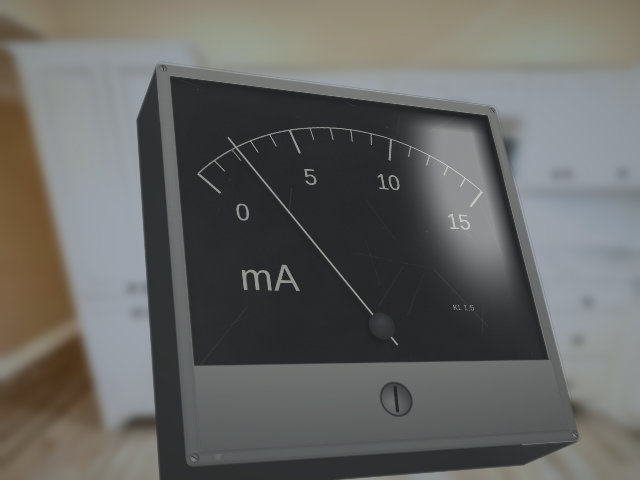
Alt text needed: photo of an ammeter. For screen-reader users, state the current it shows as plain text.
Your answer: 2 mA
